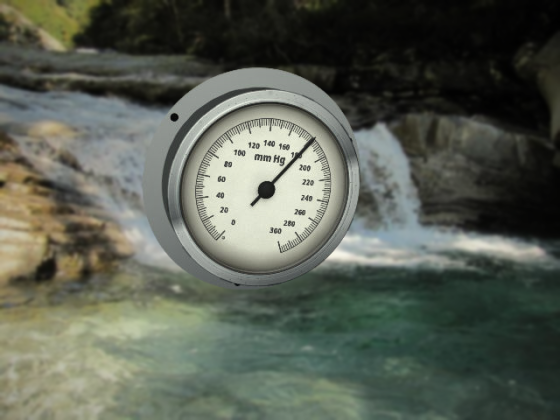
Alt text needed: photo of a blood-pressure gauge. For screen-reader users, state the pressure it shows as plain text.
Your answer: 180 mmHg
